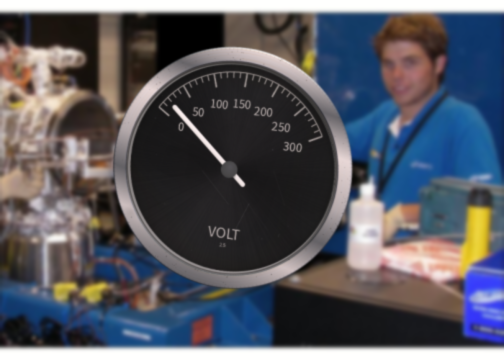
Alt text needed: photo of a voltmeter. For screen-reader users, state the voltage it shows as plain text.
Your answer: 20 V
